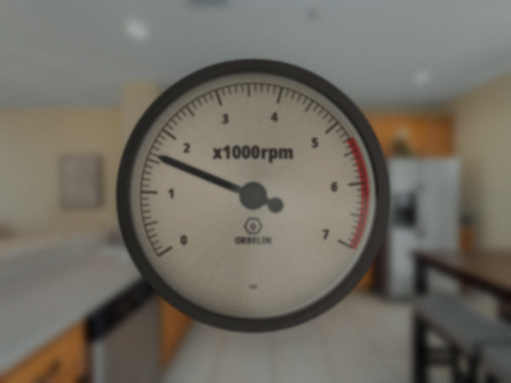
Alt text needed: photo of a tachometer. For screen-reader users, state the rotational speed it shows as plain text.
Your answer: 1600 rpm
